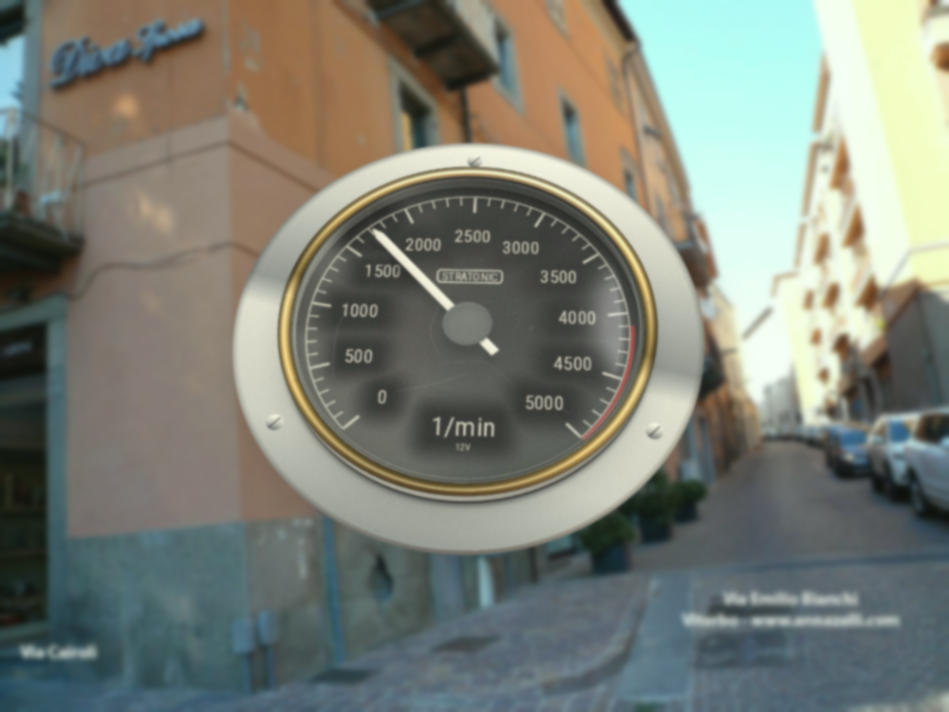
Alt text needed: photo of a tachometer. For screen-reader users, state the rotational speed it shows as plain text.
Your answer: 1700 rpm
